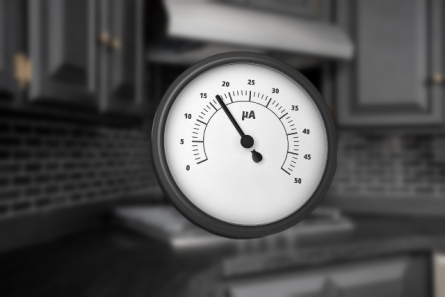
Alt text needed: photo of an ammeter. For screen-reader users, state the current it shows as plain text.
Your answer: 17 µA
